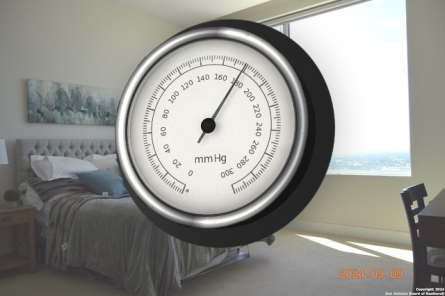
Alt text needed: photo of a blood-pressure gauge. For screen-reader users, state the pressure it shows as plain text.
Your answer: 180 mmHg
